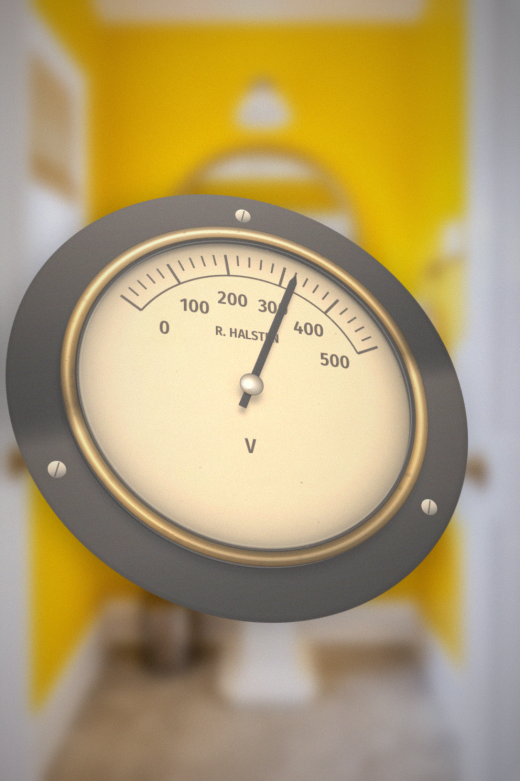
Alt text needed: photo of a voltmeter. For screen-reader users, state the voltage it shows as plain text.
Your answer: 320 V
